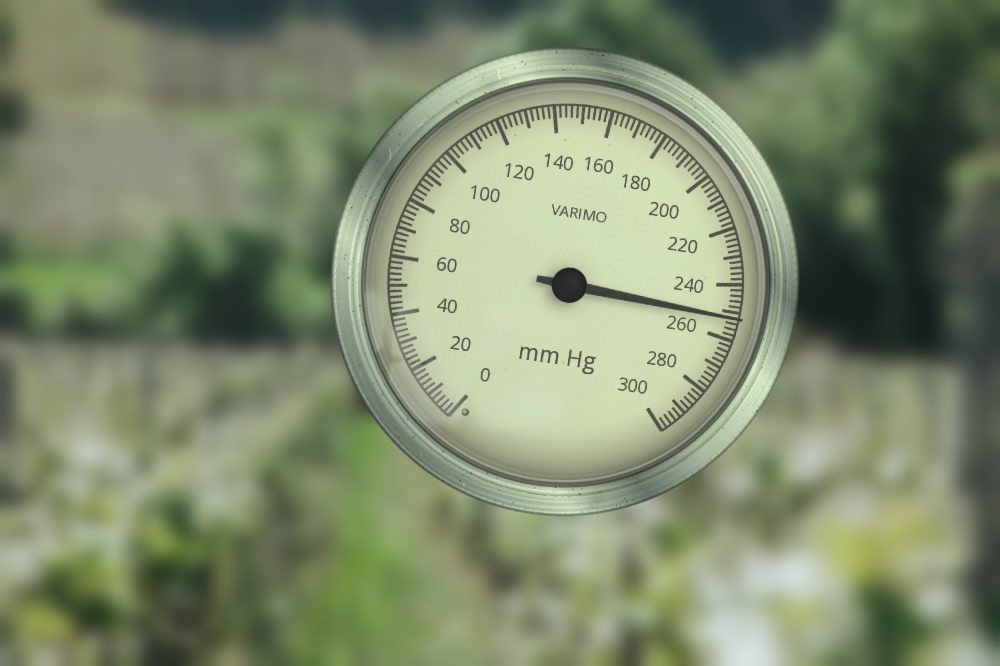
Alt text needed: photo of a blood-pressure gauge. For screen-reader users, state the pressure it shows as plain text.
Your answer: 252 mmHg
